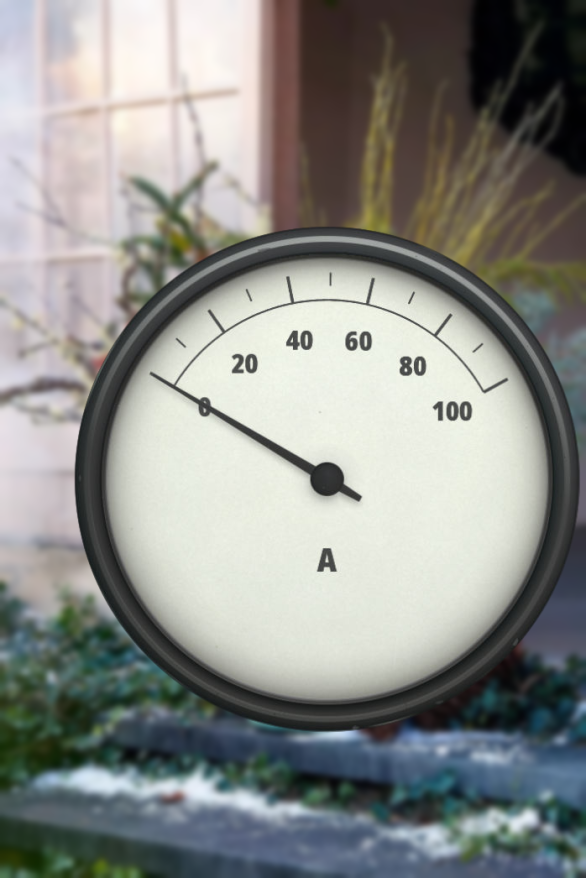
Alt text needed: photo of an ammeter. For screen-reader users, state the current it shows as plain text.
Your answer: 0 A
